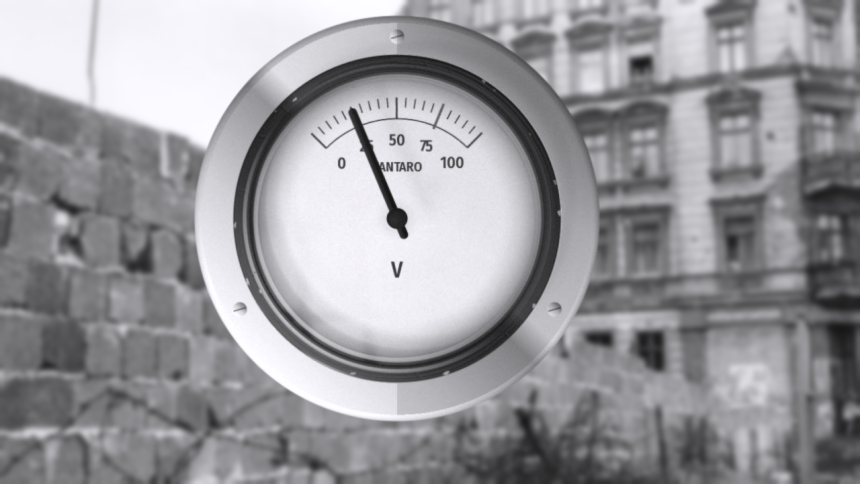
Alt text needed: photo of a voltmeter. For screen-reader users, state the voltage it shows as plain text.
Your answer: 25 V
